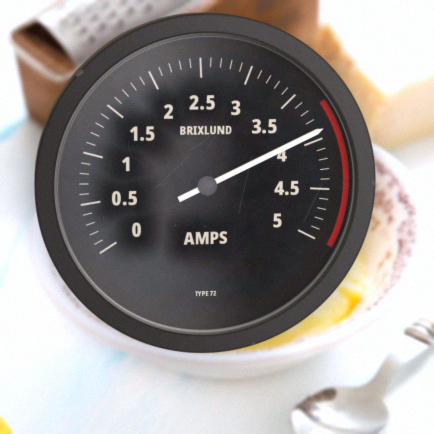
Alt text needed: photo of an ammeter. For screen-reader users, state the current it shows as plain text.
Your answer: 3.9 A
